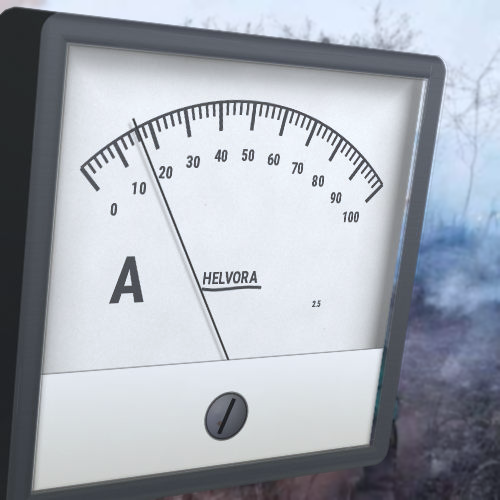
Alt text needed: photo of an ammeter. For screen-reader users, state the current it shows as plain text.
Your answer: 16 A
